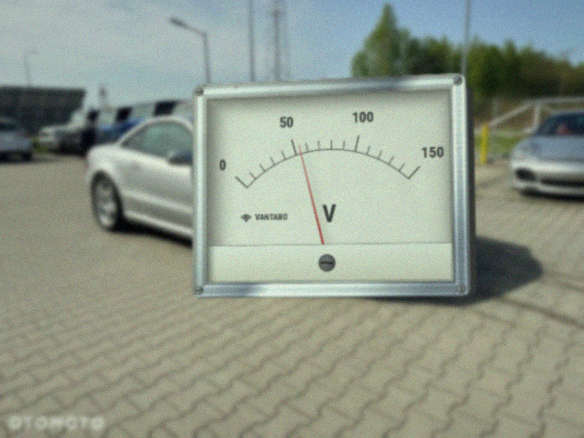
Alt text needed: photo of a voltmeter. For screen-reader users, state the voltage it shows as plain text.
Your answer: 55 V
